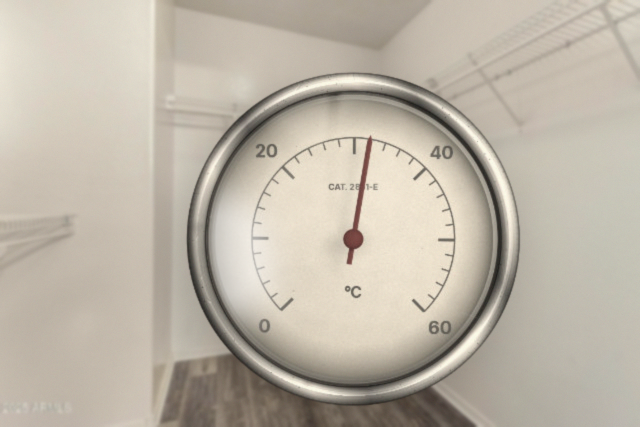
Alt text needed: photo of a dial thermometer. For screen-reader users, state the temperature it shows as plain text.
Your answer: 32 °C
